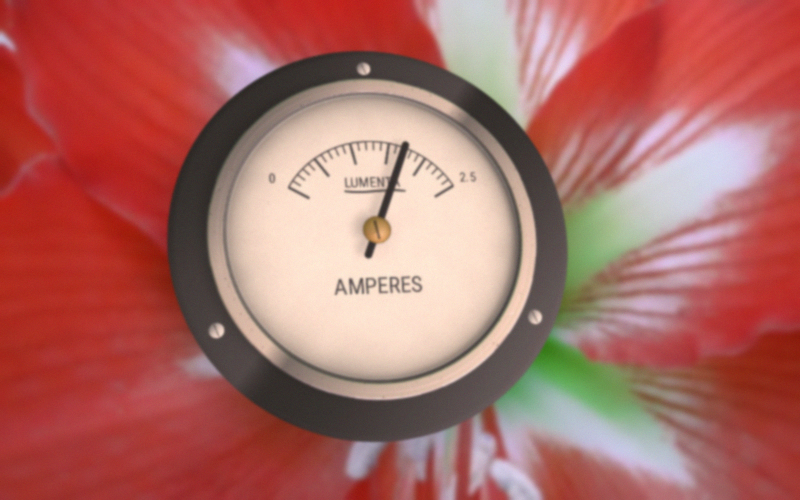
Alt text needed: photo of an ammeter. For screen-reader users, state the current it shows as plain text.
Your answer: 1.7 A
